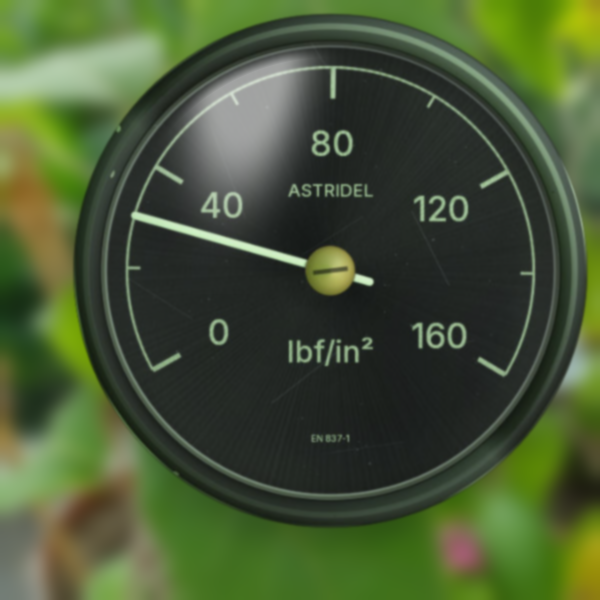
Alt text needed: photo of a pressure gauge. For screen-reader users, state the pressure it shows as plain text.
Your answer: 30 psi
